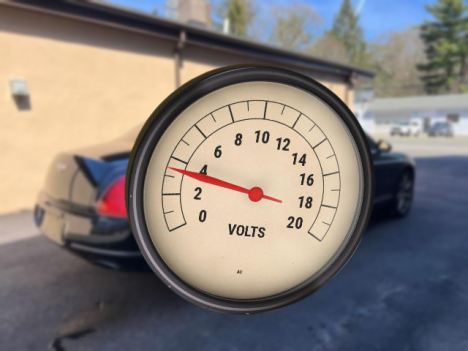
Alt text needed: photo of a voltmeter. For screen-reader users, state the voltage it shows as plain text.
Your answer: 3.5 V
